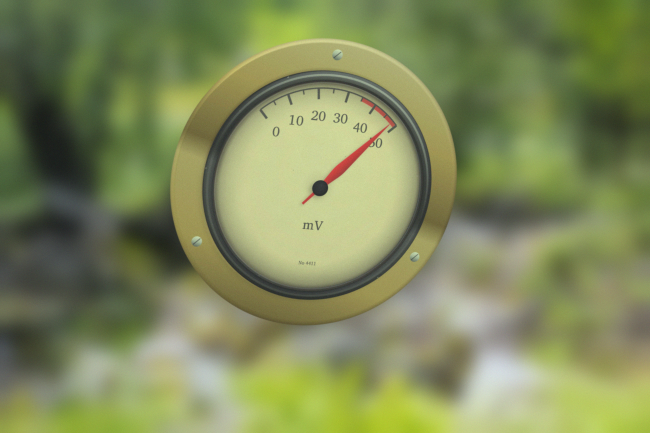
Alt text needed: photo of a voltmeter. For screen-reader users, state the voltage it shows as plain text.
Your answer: 47.5 mV
